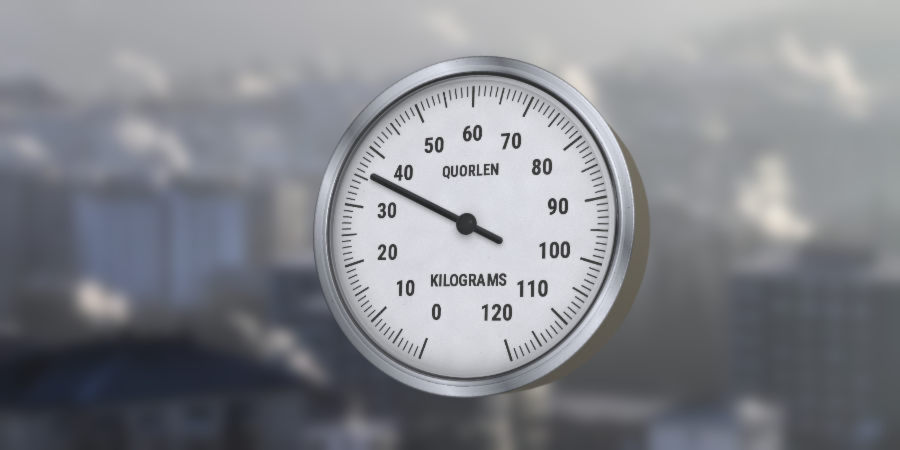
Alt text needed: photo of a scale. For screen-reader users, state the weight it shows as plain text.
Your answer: 36 kg
